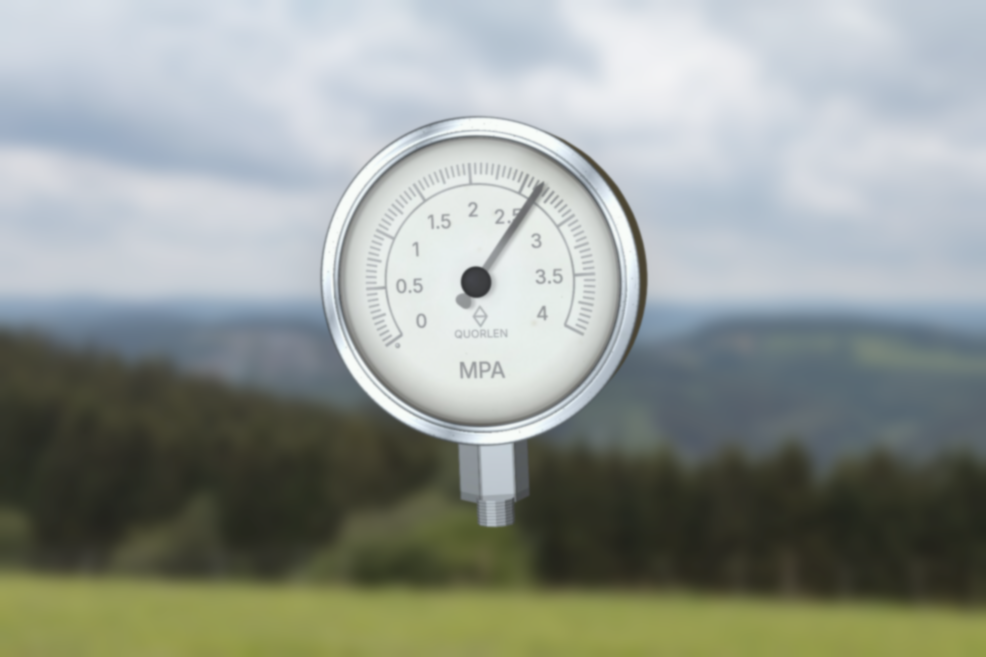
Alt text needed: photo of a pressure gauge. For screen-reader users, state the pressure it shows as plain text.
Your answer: 2.65 MPa
